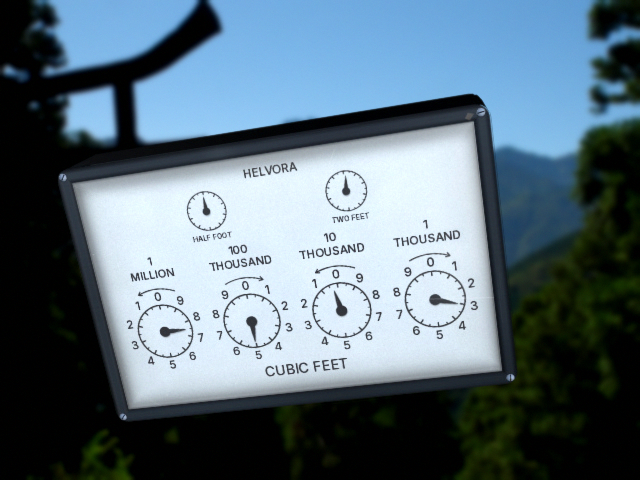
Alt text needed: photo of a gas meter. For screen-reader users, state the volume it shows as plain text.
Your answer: 750300 ft³
